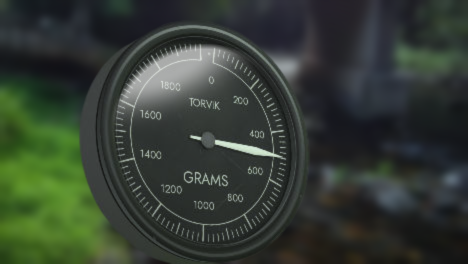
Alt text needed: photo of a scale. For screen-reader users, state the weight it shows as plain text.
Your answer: 500 g
